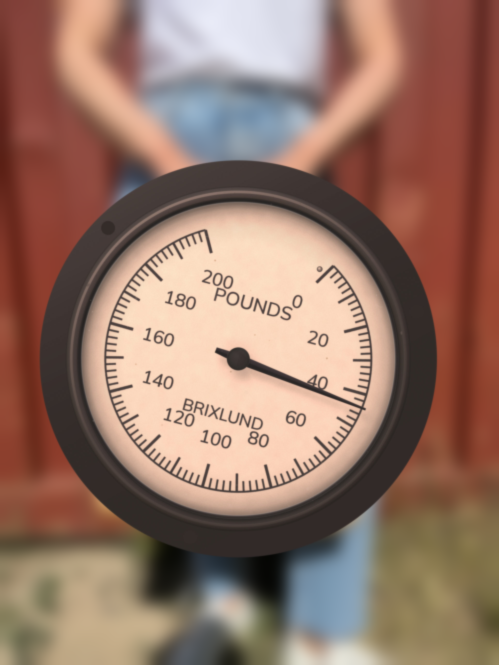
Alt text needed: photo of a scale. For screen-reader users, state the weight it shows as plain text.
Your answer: 44 lb
